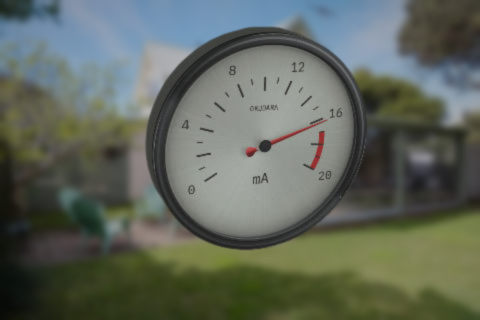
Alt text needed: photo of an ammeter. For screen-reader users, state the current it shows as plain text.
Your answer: 16 mA
